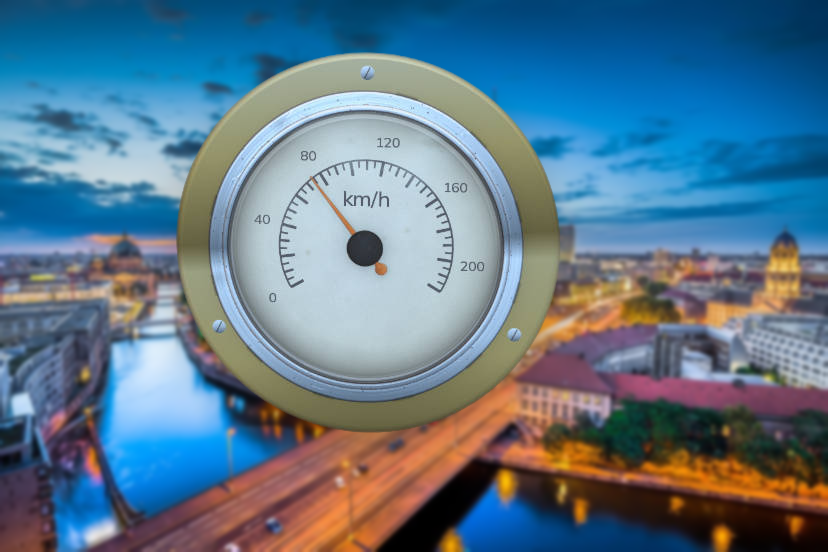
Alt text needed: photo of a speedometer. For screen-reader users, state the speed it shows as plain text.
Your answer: 75 km/h
